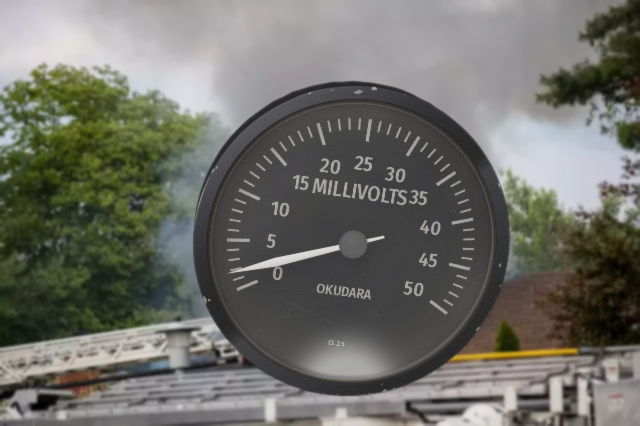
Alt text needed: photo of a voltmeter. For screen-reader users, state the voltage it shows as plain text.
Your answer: 2 mV
